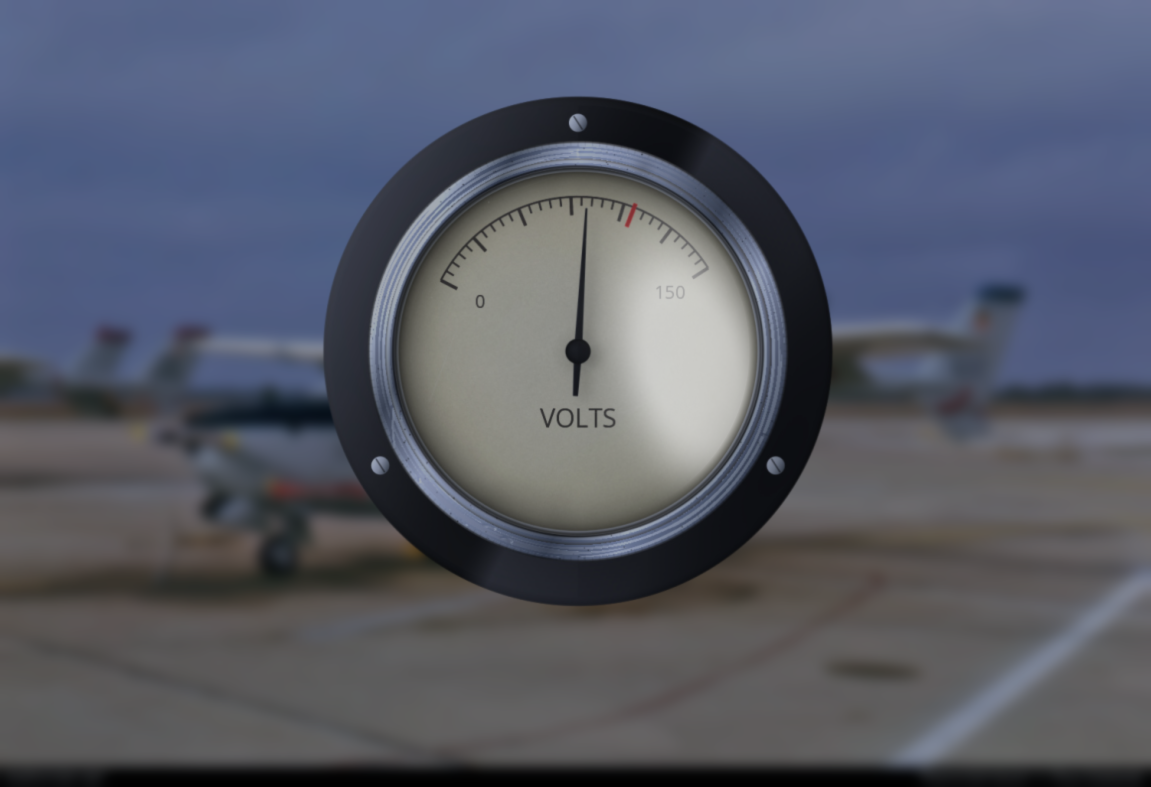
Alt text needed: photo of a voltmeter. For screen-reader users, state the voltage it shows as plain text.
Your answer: 82.5 V
